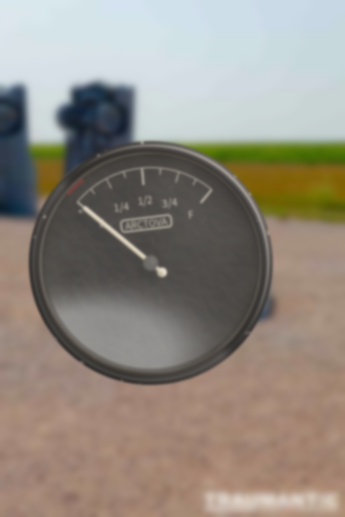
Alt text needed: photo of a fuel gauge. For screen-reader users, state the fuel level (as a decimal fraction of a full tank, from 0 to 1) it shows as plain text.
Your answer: 0
